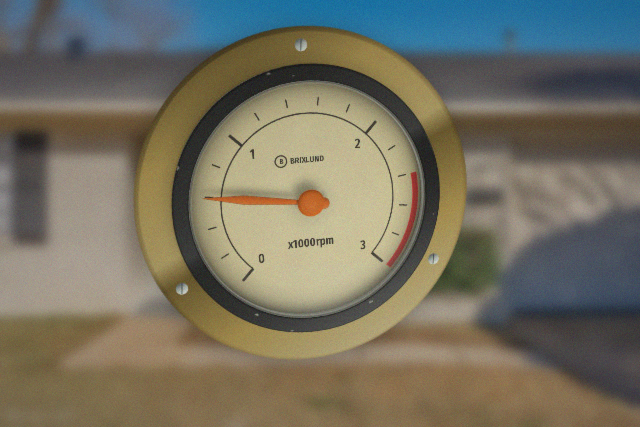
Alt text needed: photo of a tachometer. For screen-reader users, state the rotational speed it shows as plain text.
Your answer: 600 rpm
